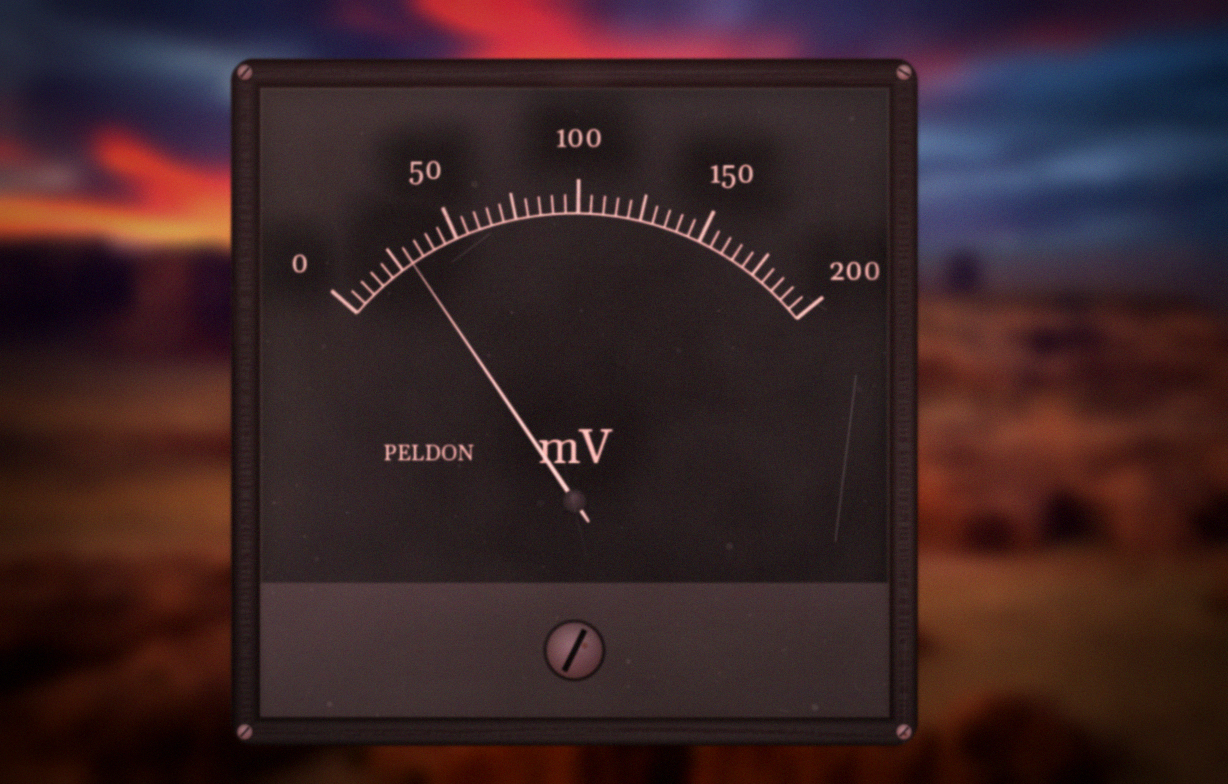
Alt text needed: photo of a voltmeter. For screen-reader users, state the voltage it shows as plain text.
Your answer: 30 mV
